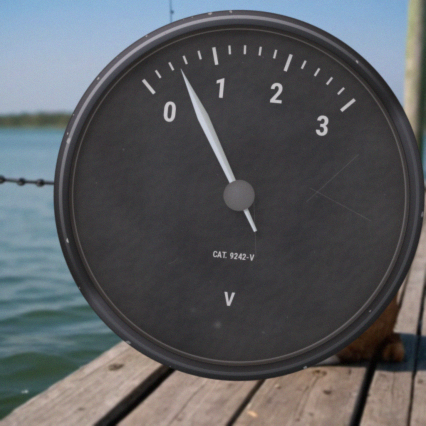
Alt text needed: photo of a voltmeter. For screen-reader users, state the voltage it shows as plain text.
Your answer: 0.5 V
